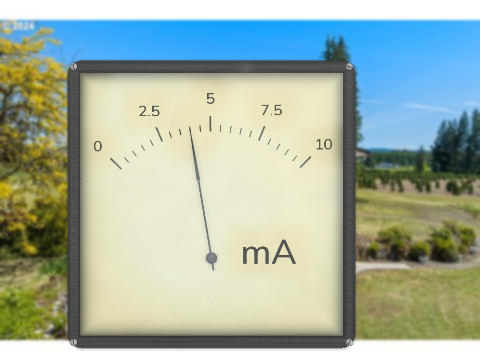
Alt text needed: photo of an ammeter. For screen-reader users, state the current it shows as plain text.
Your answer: 4 mA
